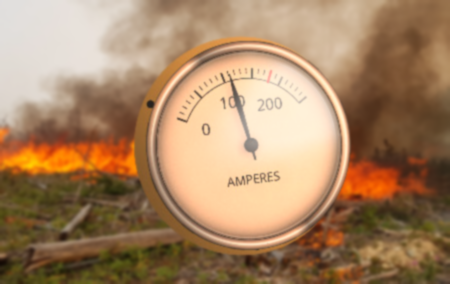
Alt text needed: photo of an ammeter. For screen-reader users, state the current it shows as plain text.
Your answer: 110 A
